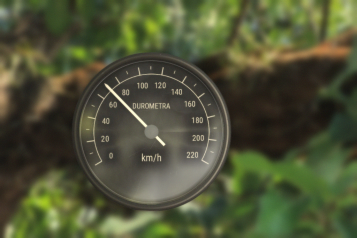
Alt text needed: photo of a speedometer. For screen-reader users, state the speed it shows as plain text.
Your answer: 70 km/h
